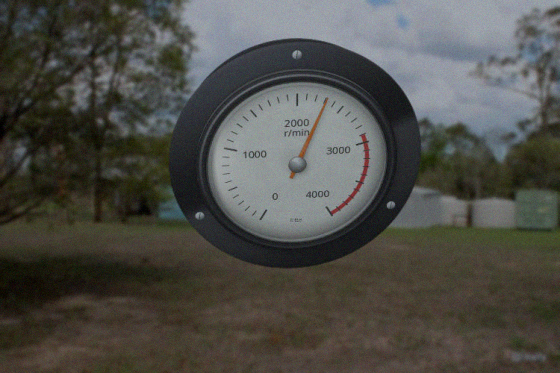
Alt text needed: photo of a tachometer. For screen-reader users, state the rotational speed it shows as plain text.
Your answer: 2300 rpm
